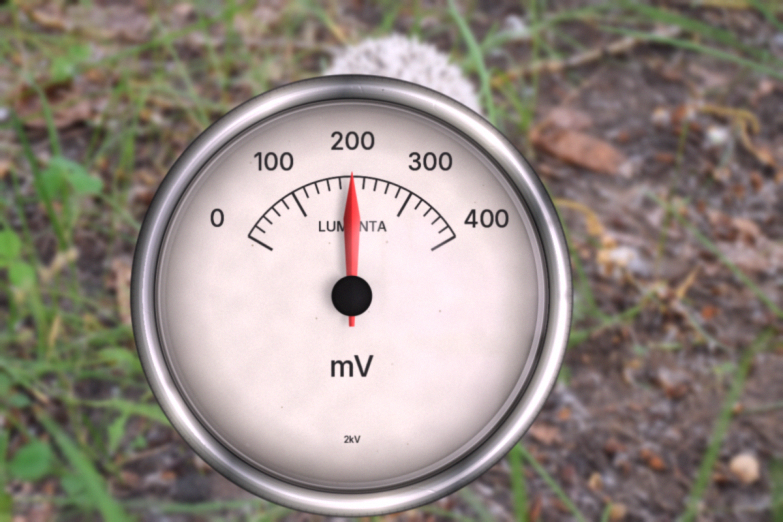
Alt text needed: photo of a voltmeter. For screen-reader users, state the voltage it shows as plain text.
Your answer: 200 mV
